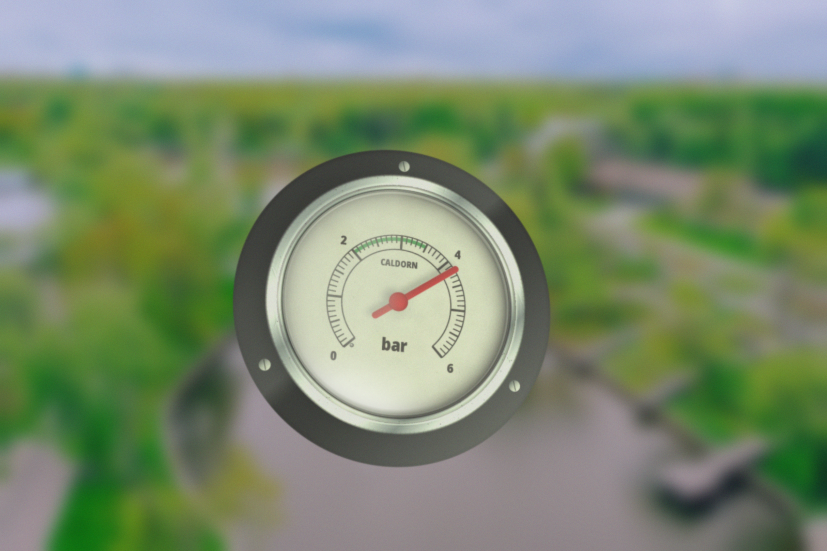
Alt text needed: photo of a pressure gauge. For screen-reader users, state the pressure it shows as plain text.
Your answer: 4.2 bar
